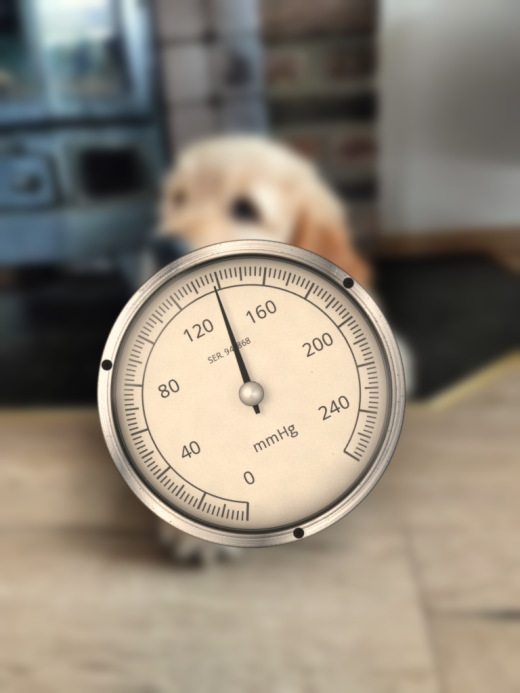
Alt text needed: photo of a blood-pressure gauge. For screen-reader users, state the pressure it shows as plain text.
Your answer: 138 mmHg
